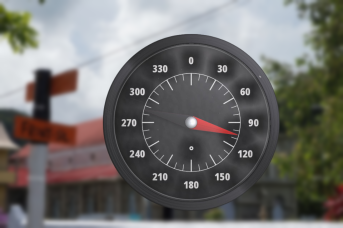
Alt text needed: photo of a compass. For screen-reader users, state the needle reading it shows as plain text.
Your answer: 105 °
